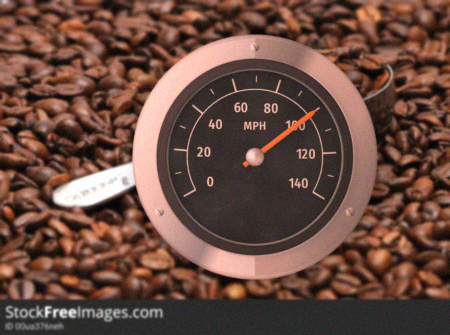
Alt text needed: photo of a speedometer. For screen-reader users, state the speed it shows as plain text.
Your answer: 100 mph
